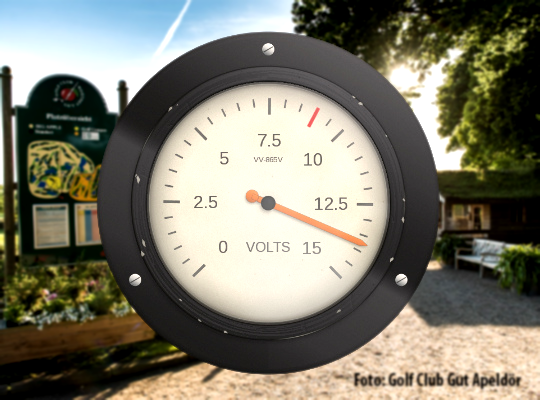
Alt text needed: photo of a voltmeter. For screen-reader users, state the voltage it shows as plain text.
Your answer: 13.75 V
